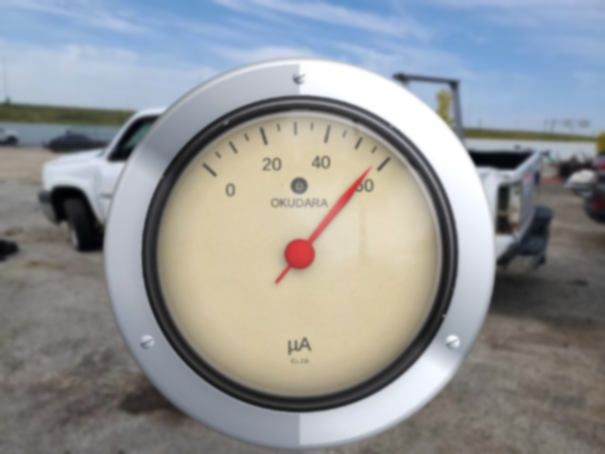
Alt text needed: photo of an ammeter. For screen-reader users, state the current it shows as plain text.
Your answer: 57.5 µA
